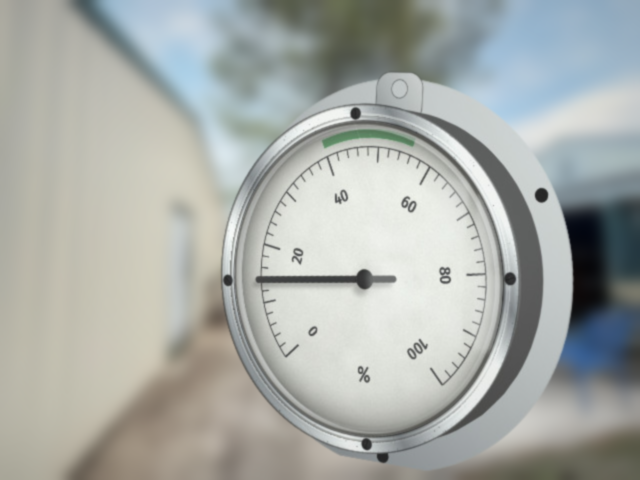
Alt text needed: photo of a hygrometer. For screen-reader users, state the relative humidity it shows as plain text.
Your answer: 14 %
